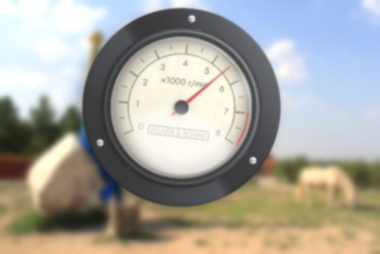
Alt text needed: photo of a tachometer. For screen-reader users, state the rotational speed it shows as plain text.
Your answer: 5500 rpm
